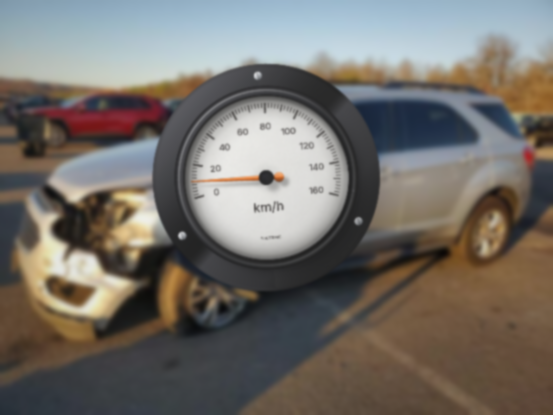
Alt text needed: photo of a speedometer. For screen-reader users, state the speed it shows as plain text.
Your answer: 10 km/h
